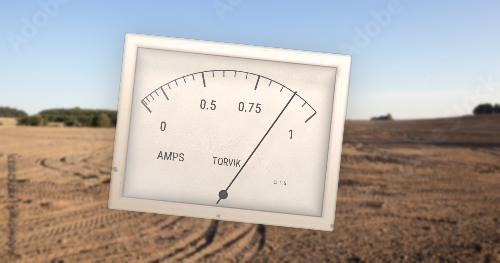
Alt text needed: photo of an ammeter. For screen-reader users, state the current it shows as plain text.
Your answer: 0.9 A
